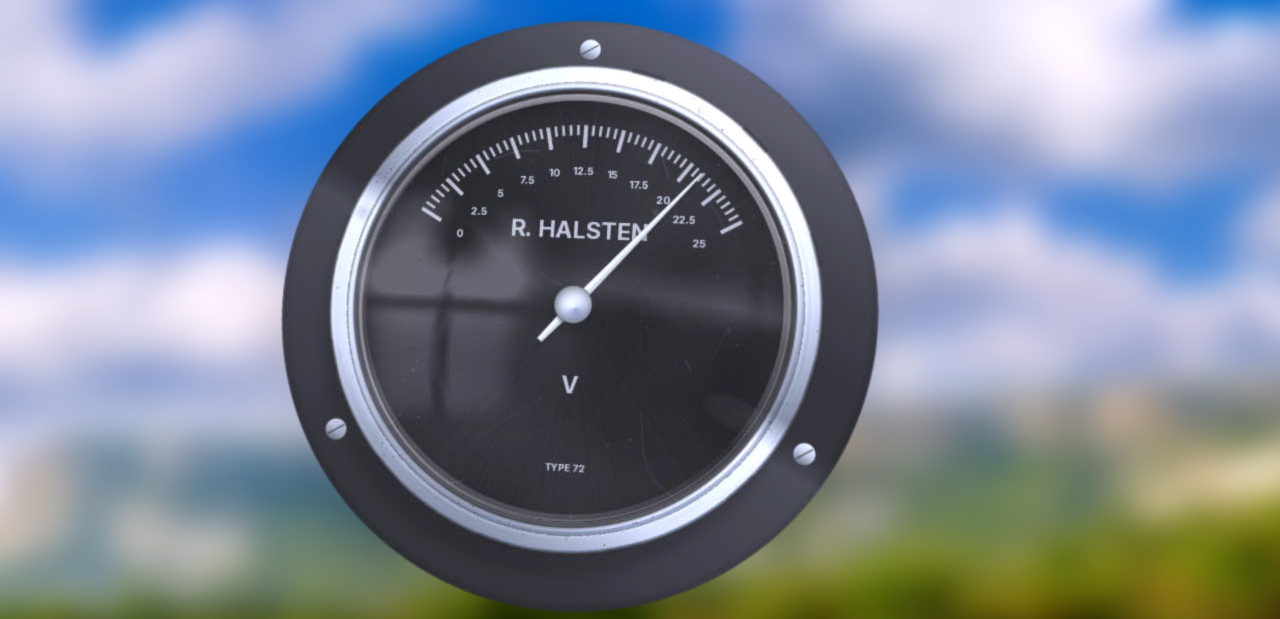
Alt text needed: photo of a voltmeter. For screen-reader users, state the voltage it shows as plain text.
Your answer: 21 V
